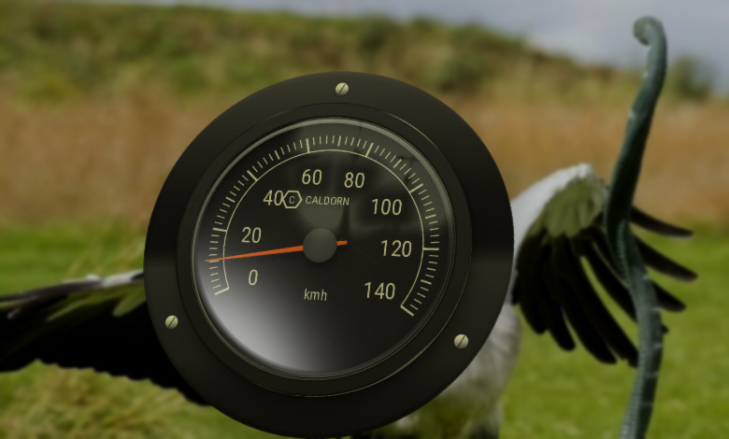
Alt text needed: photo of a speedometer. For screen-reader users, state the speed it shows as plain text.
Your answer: 10 km/h
